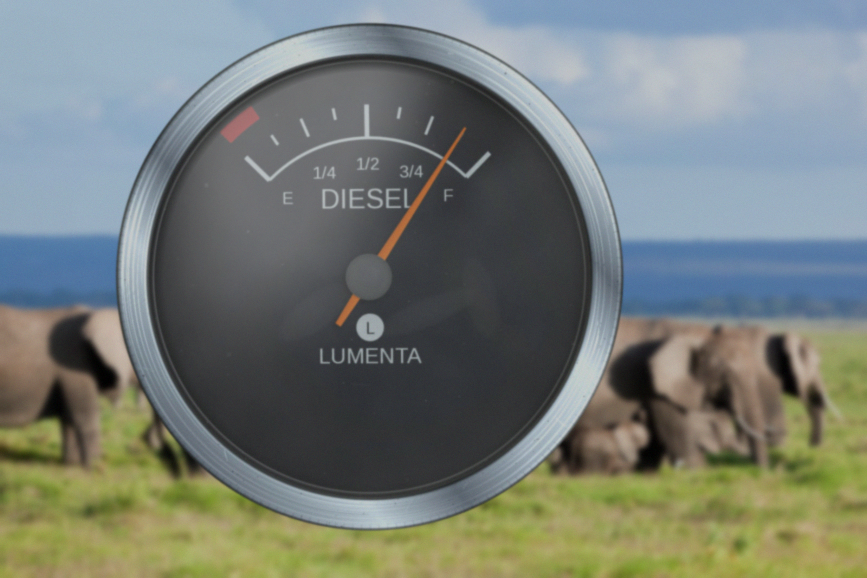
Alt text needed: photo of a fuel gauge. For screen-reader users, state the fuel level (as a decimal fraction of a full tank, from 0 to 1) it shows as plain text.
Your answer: 0.875
